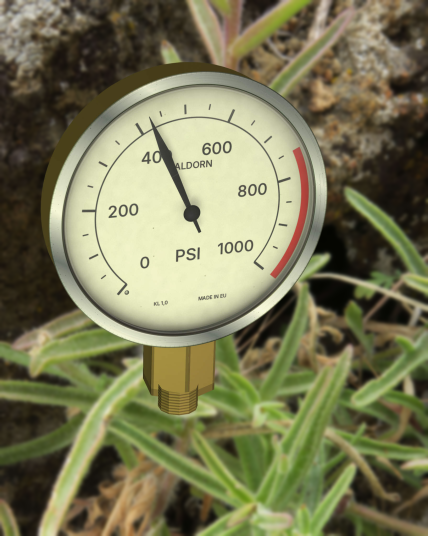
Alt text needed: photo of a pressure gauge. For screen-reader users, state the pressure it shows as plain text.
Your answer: 425 psi
